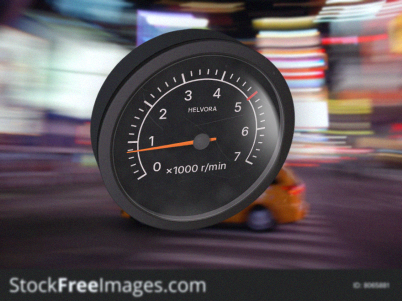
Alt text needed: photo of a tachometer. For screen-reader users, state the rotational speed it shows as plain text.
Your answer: 800 rpm
